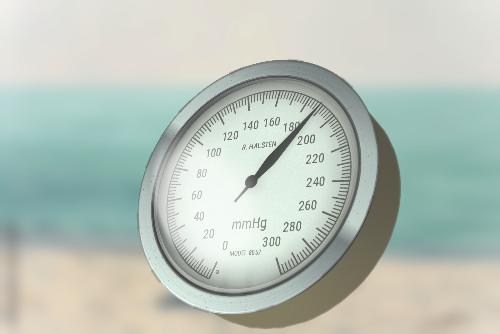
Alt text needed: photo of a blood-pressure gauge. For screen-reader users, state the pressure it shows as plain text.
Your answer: 190 mmHg
